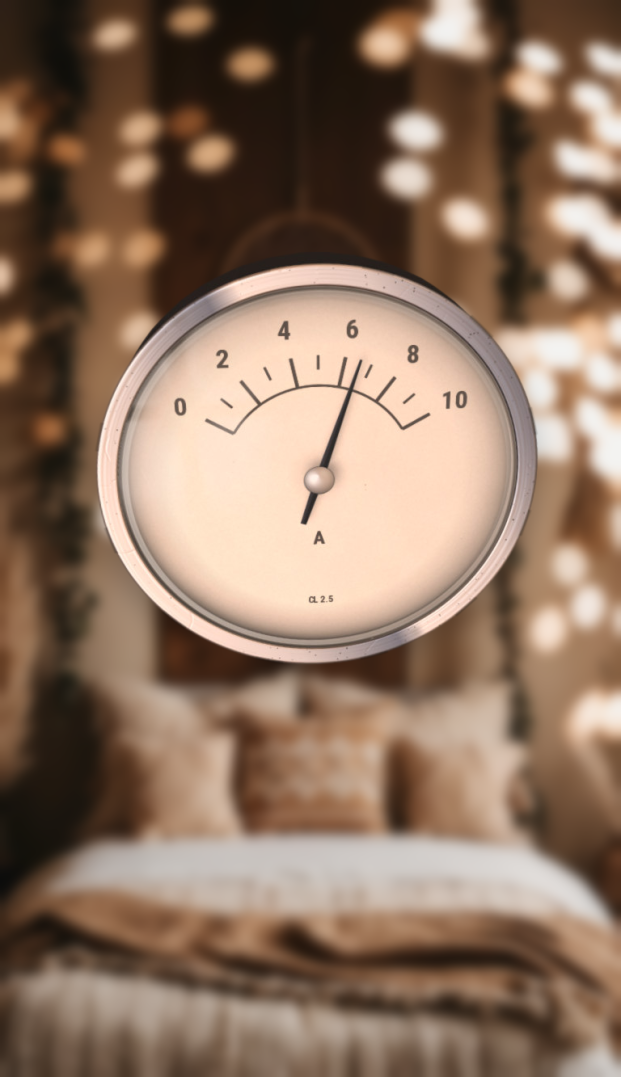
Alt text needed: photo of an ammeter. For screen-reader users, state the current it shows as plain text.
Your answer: 6.5 A
